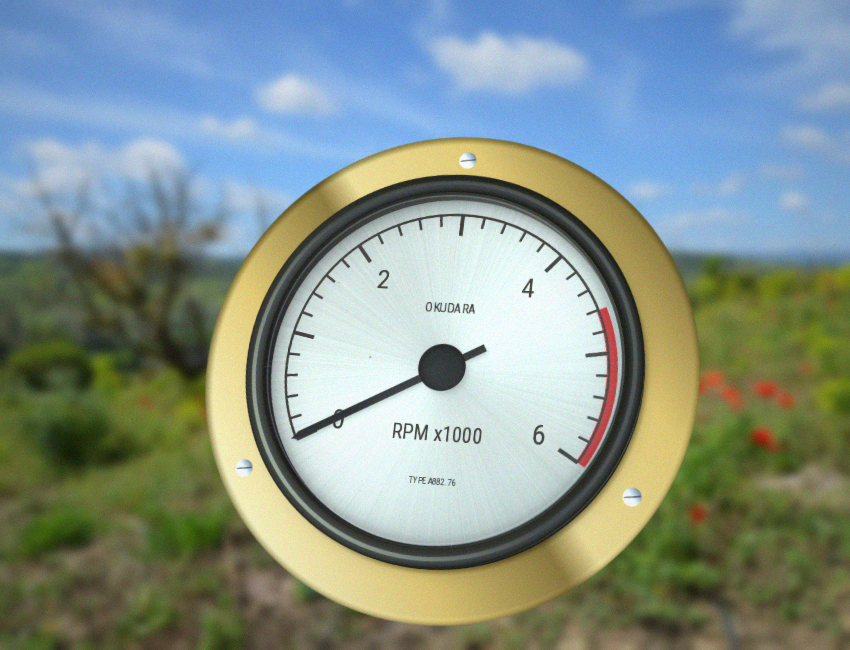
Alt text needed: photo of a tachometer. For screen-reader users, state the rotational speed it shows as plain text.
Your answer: 0 rpm
